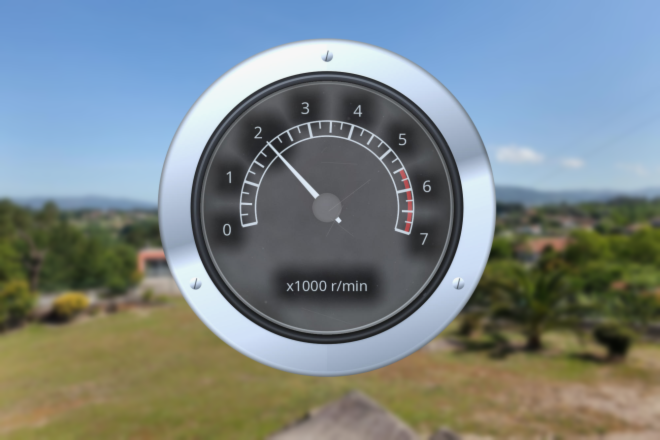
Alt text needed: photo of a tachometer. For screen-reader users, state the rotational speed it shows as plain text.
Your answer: 2000 rpm
